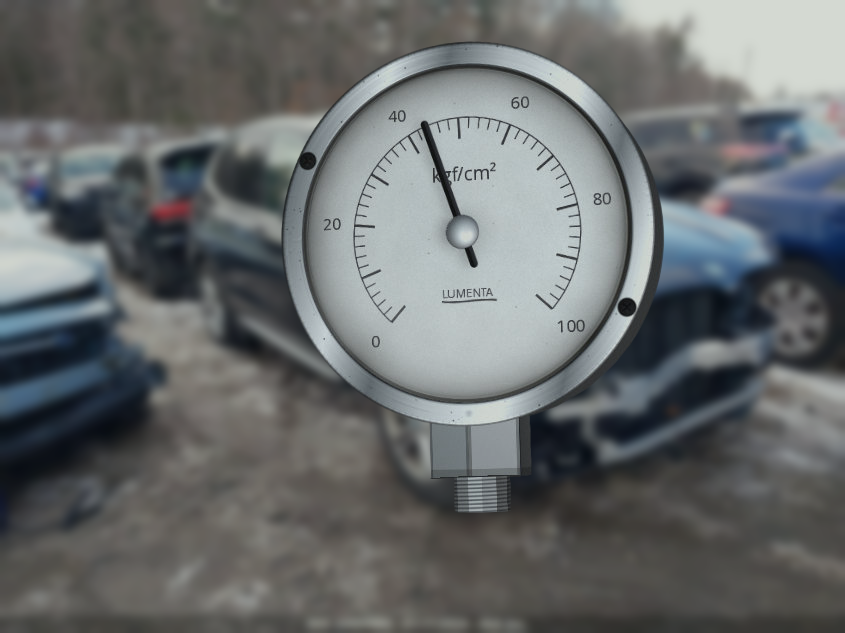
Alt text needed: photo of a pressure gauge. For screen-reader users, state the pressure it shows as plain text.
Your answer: 44 kg/cm²
